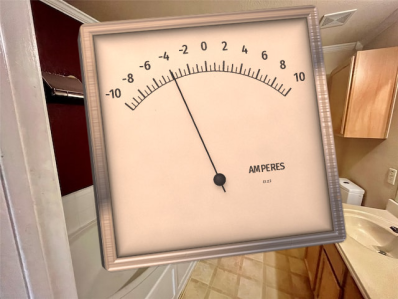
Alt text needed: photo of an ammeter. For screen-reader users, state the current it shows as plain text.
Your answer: -4 A
